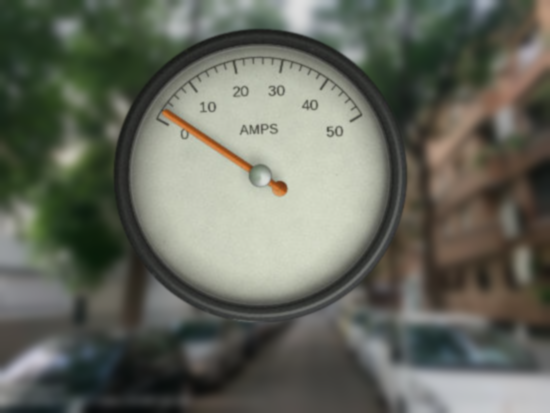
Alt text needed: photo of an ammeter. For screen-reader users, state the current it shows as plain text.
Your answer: 2 A
